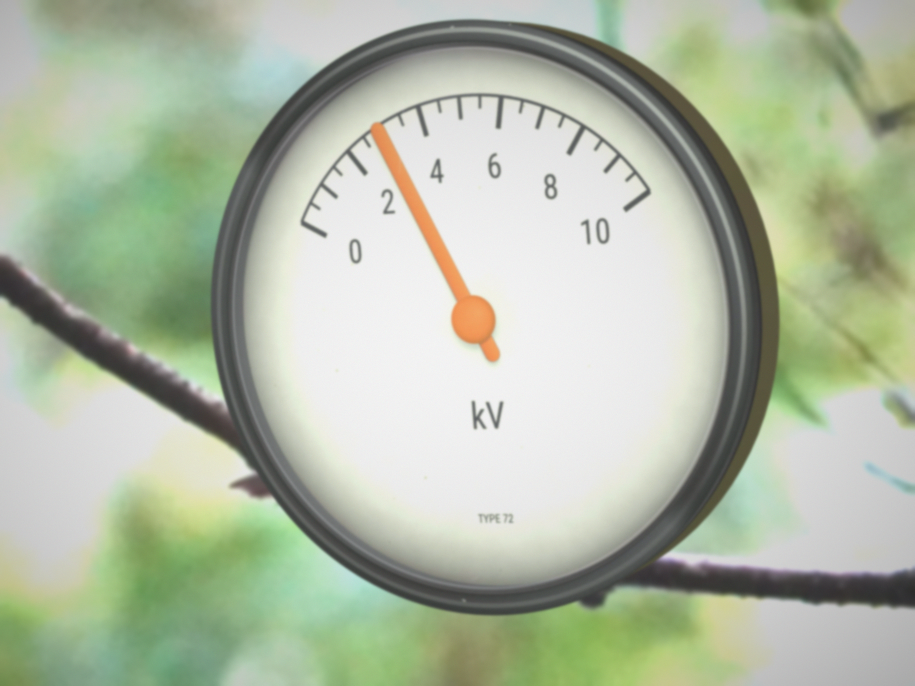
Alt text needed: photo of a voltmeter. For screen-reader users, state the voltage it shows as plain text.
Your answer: 3 kV
